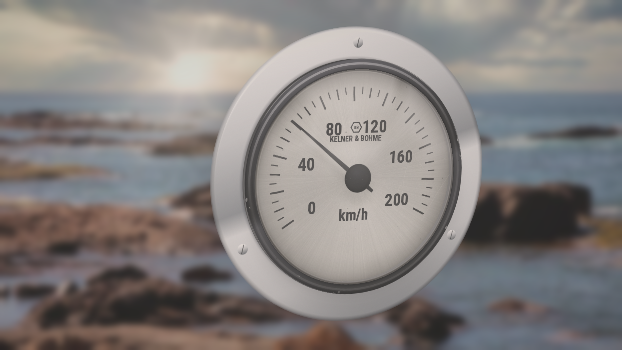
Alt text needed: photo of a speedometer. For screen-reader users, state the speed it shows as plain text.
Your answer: 60 km/h
